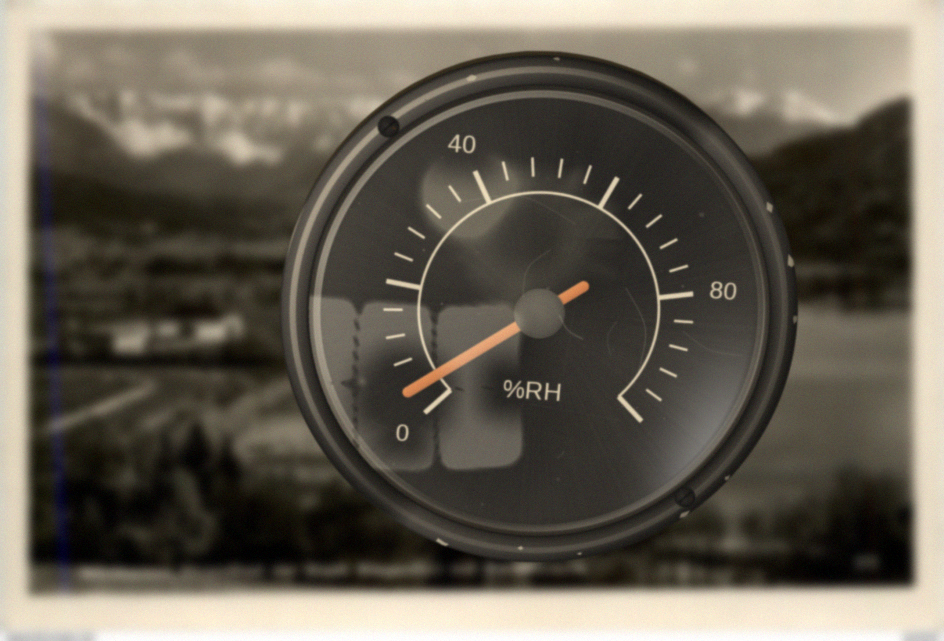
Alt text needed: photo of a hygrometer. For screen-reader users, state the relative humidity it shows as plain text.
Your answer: 4 %
